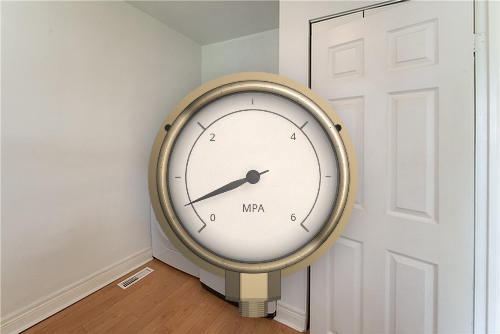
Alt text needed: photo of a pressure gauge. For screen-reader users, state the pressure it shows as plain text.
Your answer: 0.5 MPa
